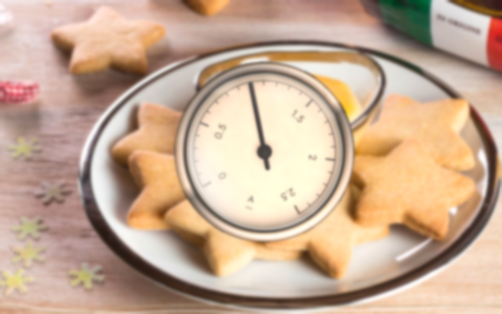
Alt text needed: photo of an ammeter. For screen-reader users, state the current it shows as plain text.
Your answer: 1 A
